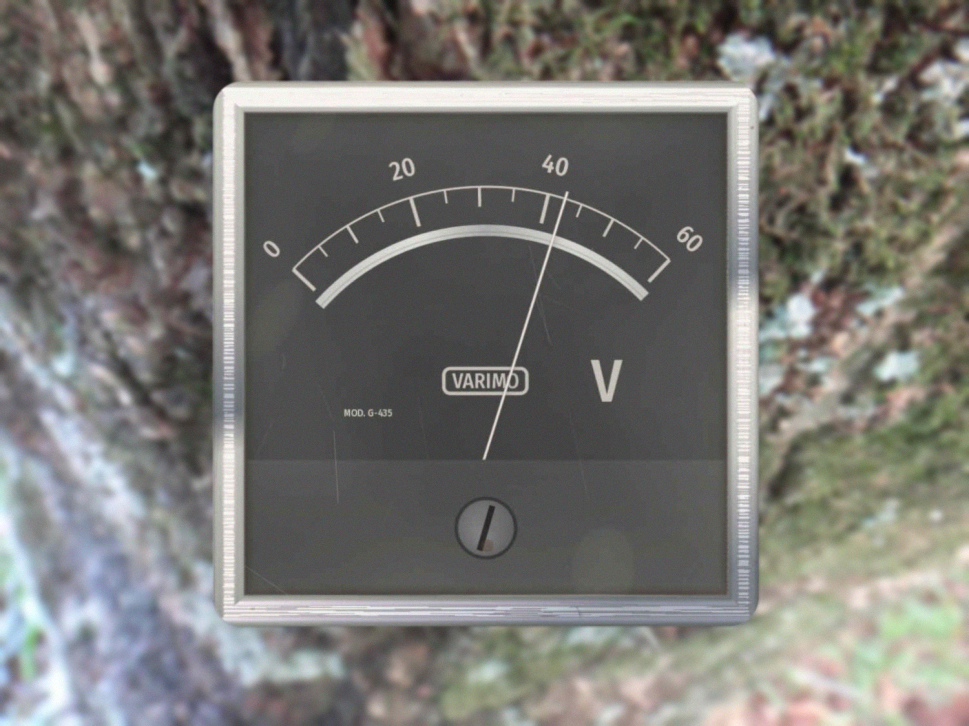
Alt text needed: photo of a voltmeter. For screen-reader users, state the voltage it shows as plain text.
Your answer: 42.5 V
